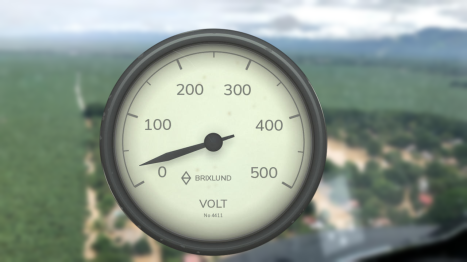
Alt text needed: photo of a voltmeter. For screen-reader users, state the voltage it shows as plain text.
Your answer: 25 V
